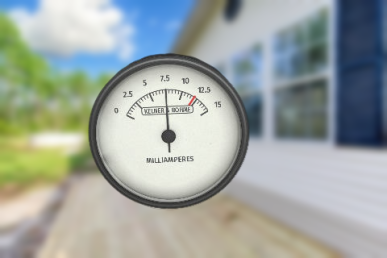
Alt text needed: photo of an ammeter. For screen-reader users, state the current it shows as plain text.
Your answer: 7.5 mA
